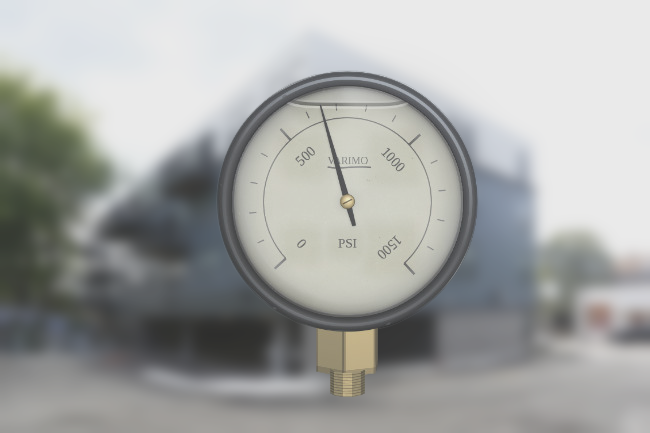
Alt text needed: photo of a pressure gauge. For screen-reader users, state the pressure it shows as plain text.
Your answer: 650 psi
